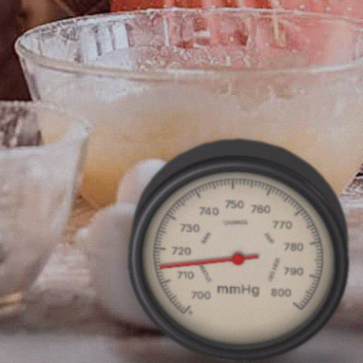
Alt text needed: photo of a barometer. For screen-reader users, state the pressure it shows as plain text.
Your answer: 715 mmHg
